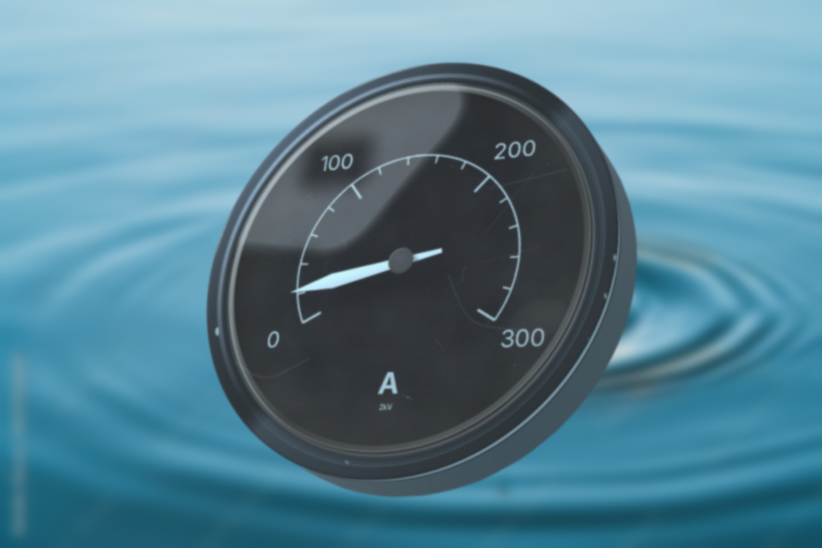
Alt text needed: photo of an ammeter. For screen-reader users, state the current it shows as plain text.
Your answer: 20 A
